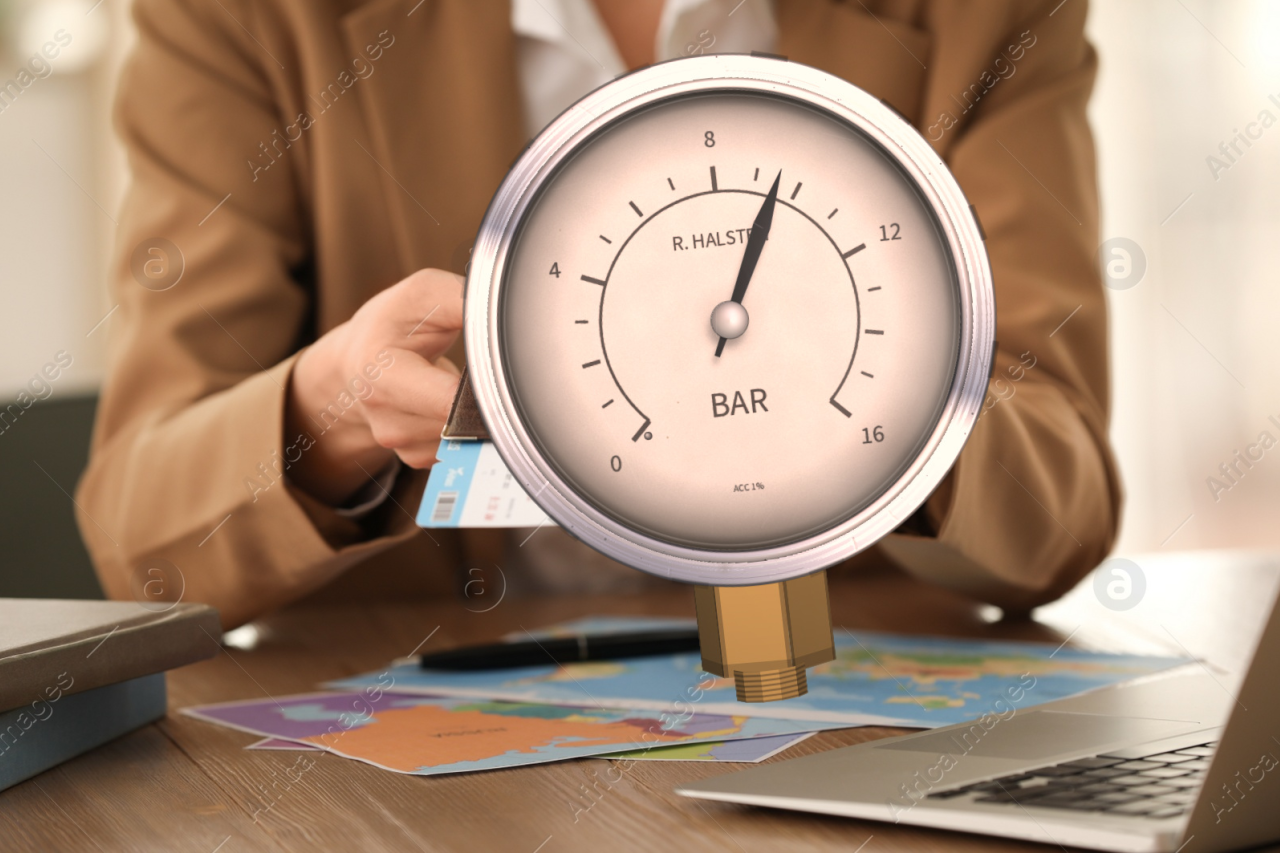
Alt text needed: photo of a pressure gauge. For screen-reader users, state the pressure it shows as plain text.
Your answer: 9.5 bar
